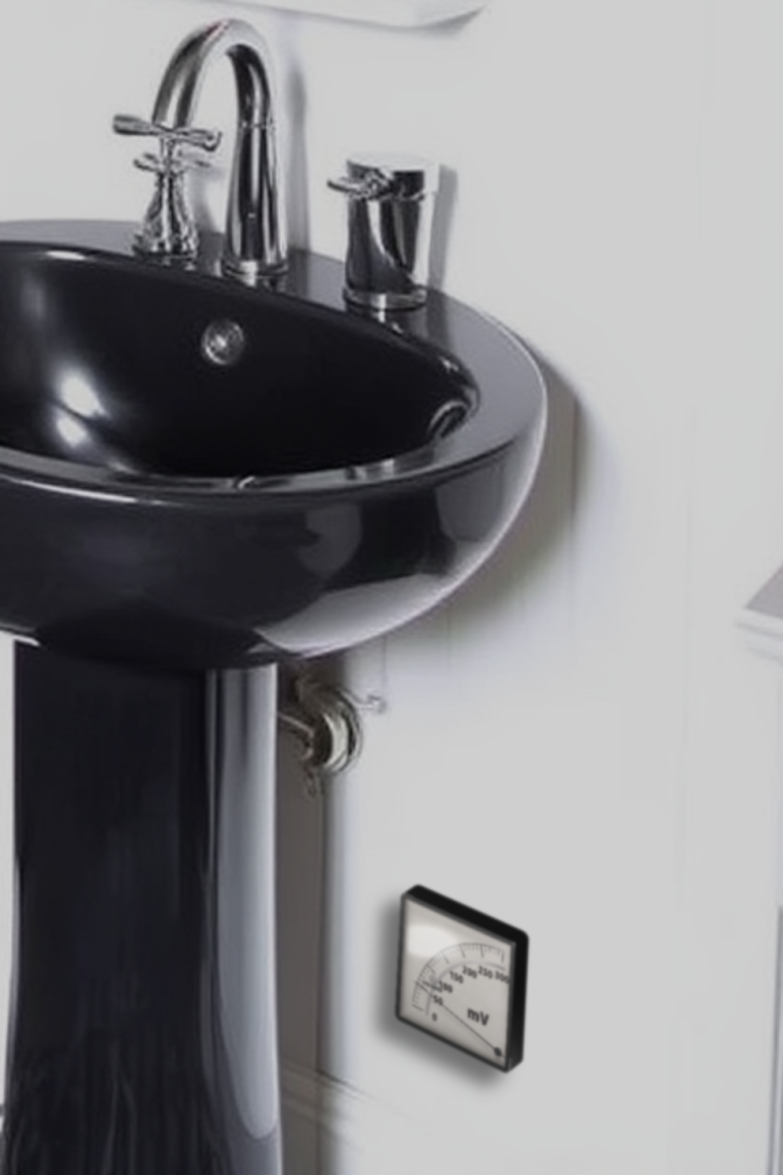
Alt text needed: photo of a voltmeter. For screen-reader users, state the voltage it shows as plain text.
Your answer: 50 mV
